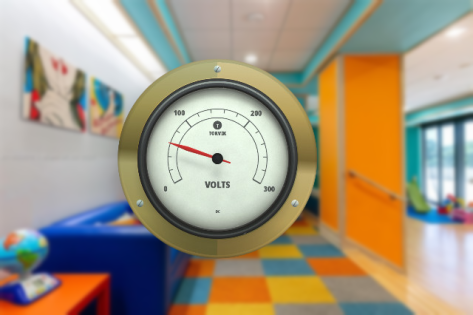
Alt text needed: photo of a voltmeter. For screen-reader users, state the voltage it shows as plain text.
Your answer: 60 V
